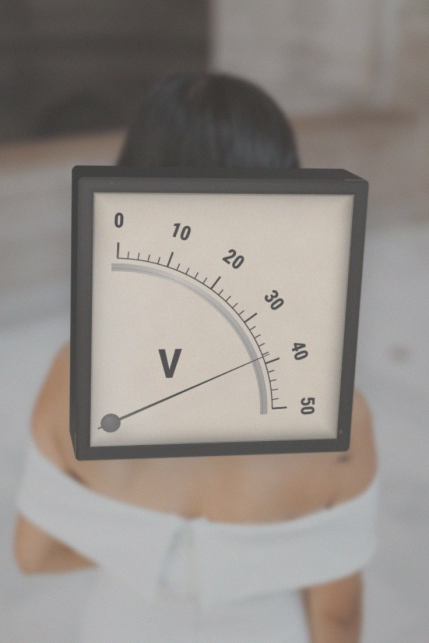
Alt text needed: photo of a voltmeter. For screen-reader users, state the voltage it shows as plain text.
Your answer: 38 V
